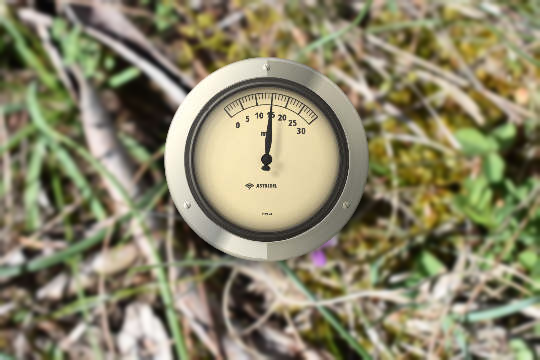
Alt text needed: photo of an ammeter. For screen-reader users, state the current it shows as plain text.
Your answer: 15 mA
